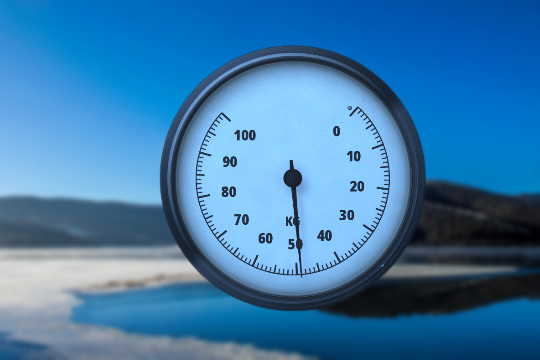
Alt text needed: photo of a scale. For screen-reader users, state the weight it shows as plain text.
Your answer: 49 kg
